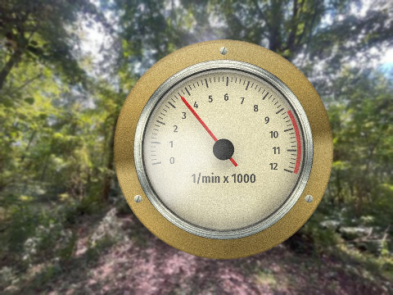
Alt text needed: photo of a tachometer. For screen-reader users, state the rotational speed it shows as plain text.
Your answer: 3600 rpm
